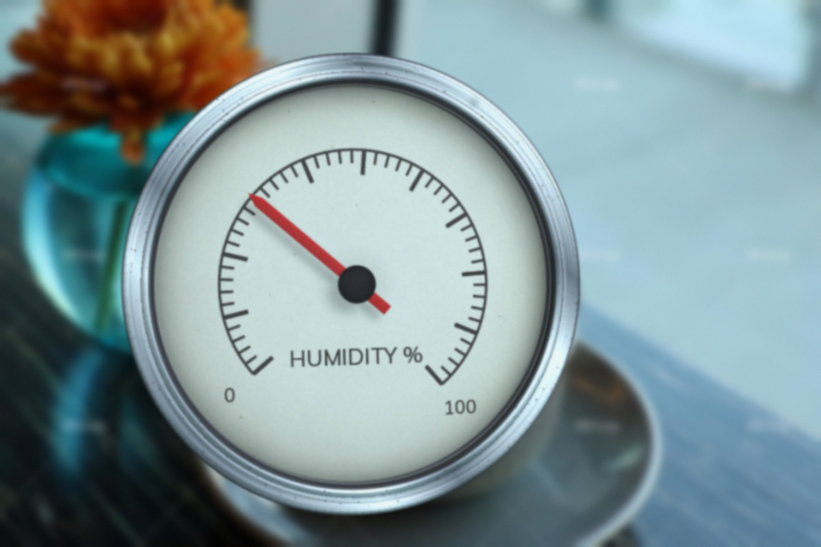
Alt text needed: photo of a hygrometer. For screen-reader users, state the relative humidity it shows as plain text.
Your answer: 30 %
